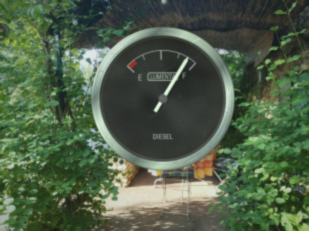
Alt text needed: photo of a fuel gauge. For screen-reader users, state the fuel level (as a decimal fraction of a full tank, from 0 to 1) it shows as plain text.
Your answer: 0.875
